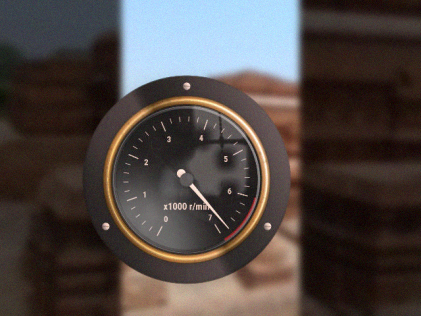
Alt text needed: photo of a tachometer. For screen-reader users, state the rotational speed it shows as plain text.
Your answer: 6800 rpm
